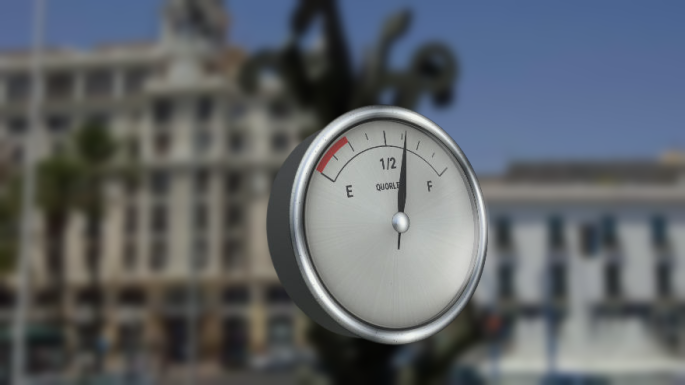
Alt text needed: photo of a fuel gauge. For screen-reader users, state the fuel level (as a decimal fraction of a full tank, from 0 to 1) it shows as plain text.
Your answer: 0.625
